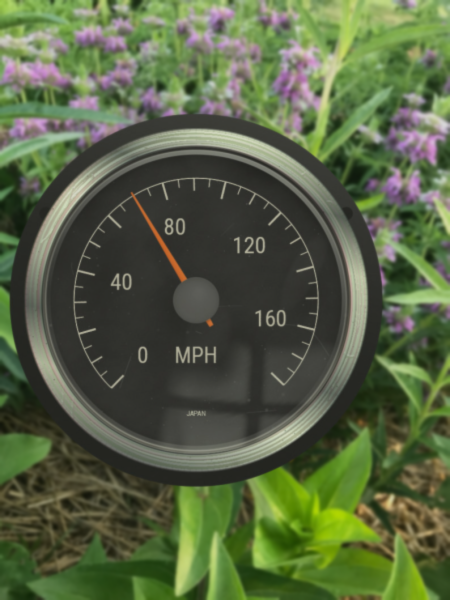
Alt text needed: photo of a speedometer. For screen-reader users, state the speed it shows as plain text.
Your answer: 70 mph
